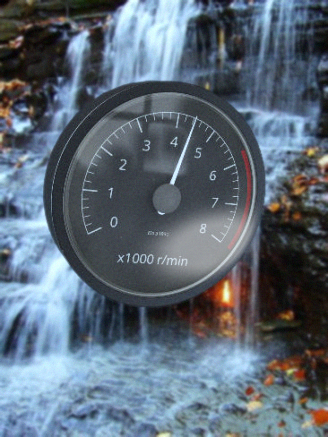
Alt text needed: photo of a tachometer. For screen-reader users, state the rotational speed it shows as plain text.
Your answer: 4400 rpm
